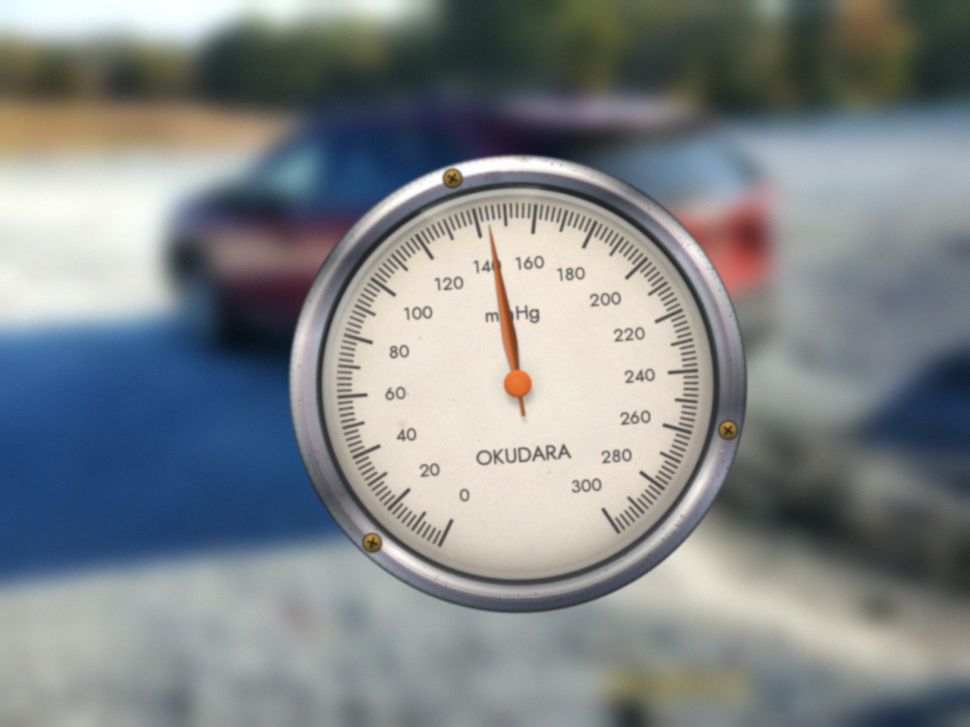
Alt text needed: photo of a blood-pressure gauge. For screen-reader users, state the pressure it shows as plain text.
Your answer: 144 mmHg
